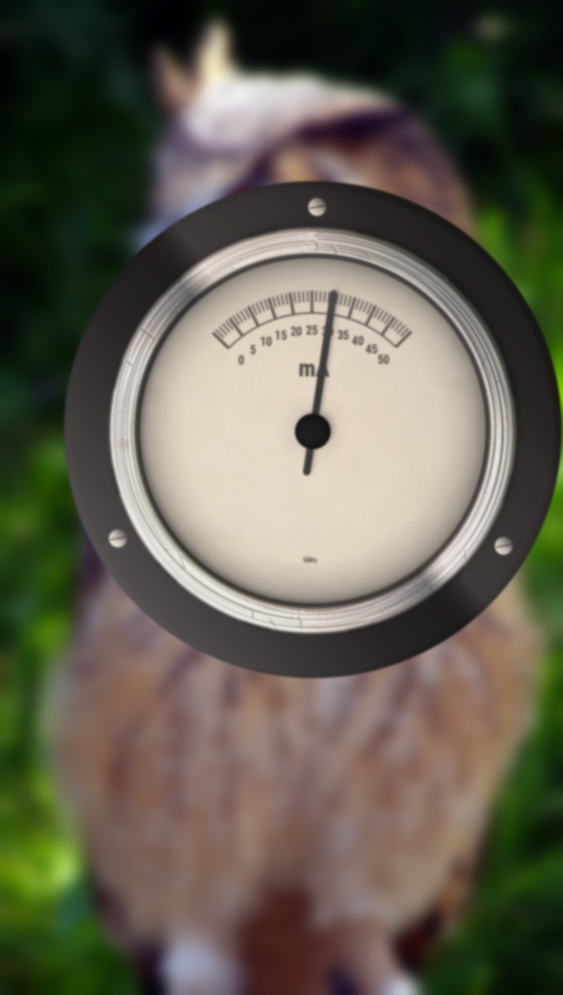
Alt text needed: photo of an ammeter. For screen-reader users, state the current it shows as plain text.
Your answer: 30 mA
